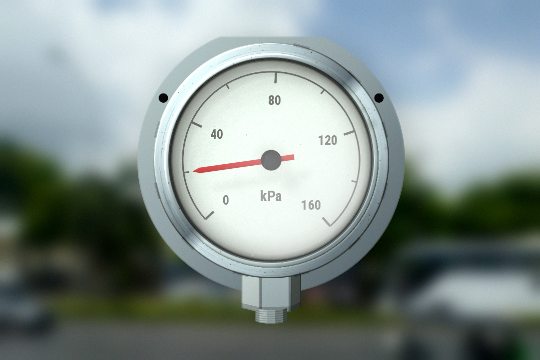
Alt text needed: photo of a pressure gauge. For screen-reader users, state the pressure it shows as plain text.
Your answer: 20 kPa
